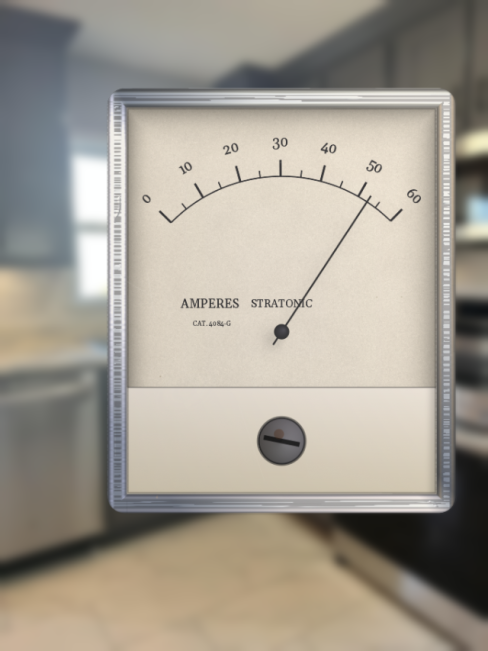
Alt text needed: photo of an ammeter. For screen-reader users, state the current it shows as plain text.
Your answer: 52.5 A
